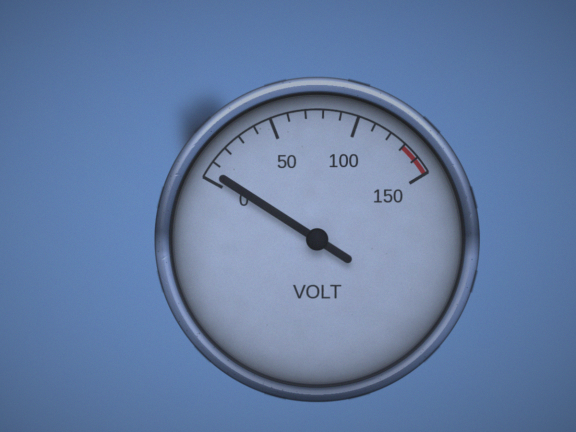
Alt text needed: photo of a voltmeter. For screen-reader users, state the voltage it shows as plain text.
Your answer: 5 V
